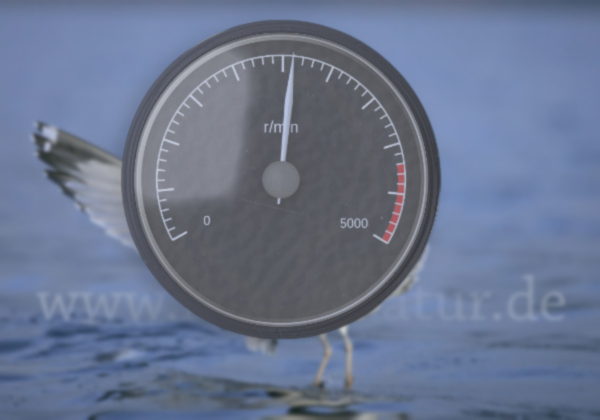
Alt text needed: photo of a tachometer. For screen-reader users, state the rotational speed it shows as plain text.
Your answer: 2600 rpm
